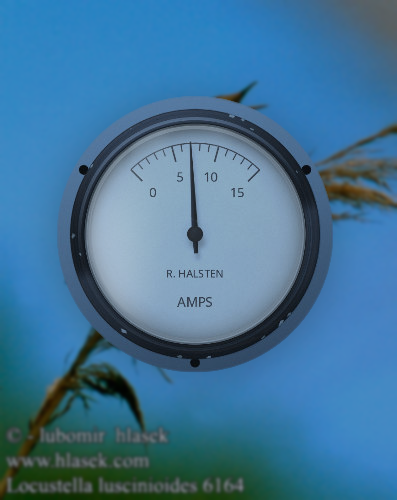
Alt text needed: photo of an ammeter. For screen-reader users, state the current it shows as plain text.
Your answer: 7 A
